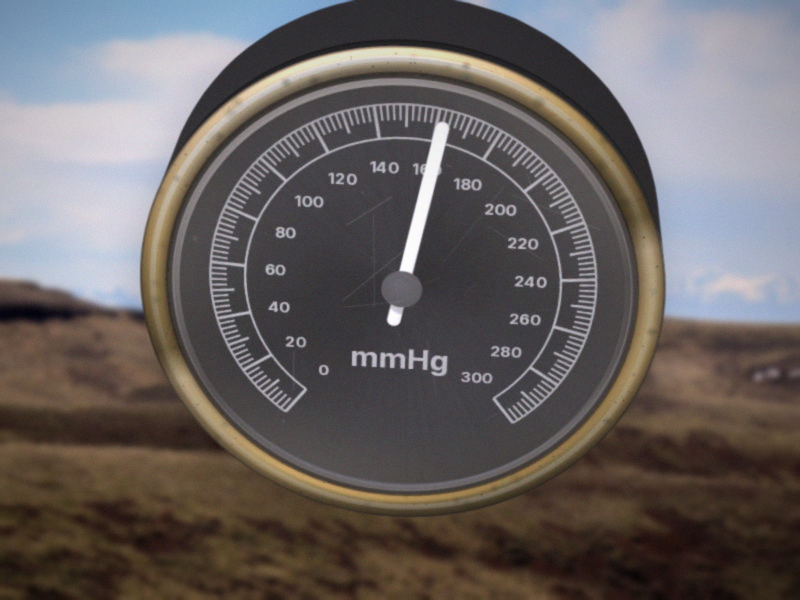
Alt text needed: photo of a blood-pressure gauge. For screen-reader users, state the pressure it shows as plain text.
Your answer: 162 mmHg
